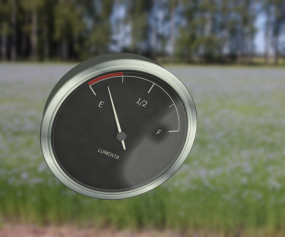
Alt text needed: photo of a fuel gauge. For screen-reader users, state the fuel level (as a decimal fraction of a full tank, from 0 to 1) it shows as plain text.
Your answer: 0.125
